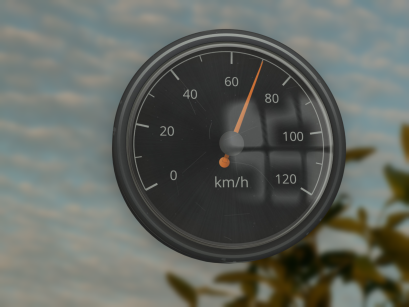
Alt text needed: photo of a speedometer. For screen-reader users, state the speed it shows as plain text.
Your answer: 70 km/h
